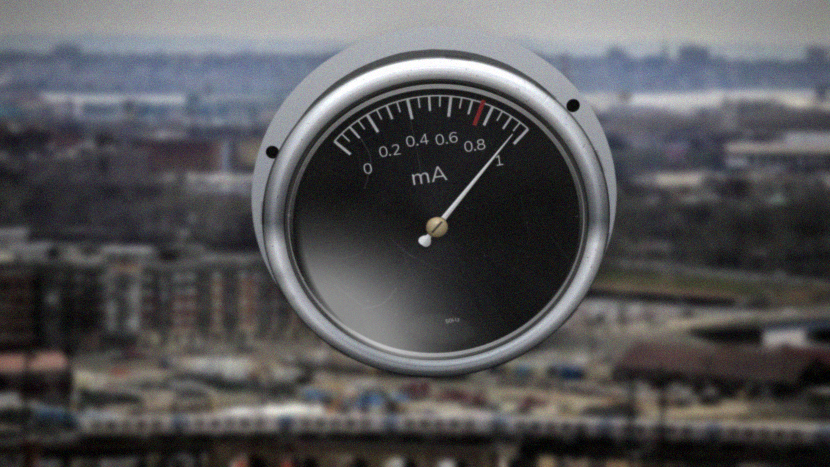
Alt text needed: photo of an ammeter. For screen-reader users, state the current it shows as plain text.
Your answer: 0.95 mA
